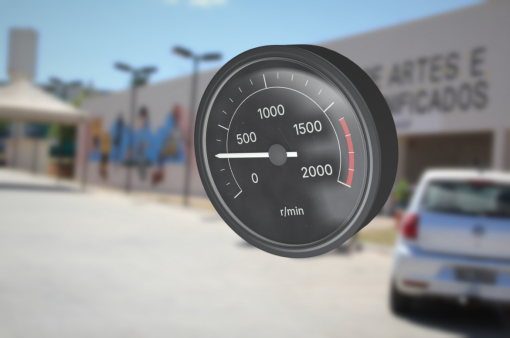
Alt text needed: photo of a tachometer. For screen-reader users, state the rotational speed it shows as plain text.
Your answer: 300 rpm
